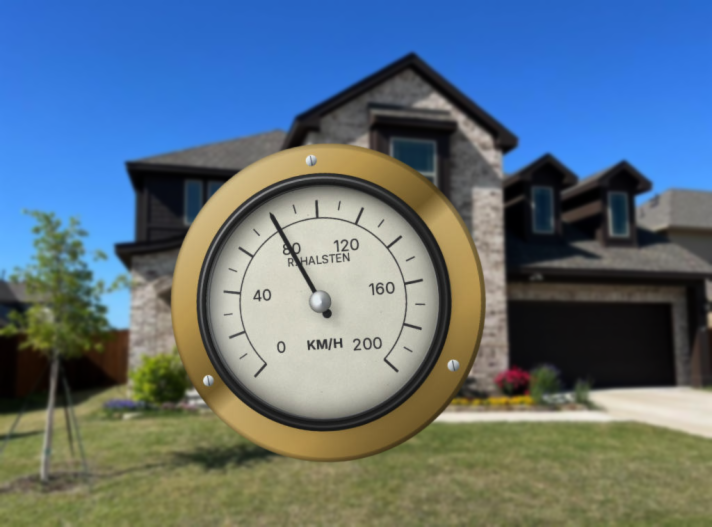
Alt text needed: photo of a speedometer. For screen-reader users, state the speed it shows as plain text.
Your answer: 80 km/h
